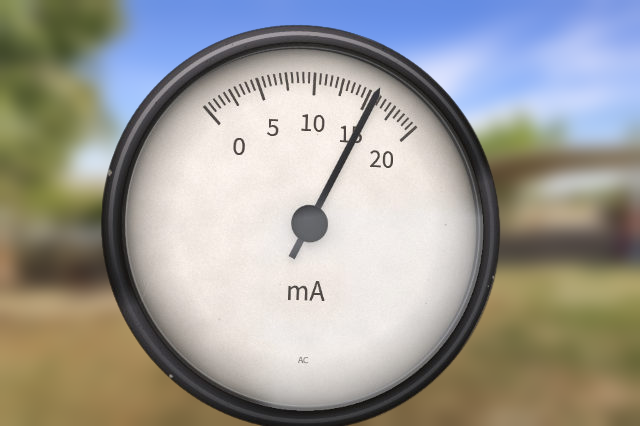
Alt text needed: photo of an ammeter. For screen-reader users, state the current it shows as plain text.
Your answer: 15.5 mA
